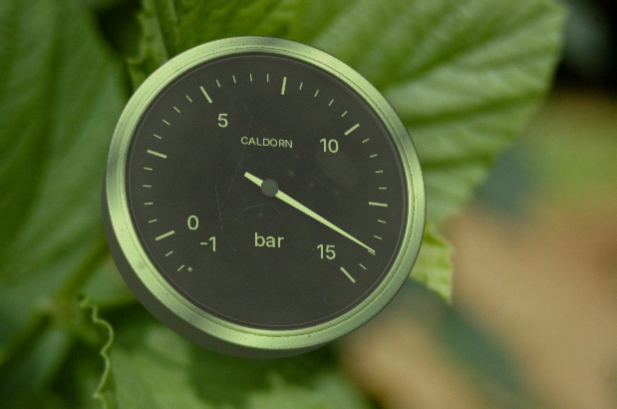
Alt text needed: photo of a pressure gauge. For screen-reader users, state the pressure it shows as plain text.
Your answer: 14 bar
